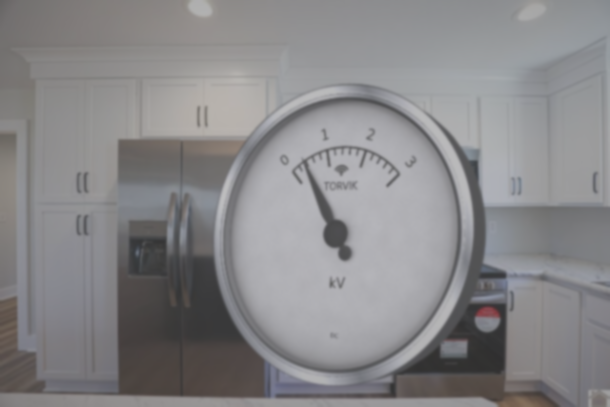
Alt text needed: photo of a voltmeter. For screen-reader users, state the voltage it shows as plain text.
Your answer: 0.4 kV
